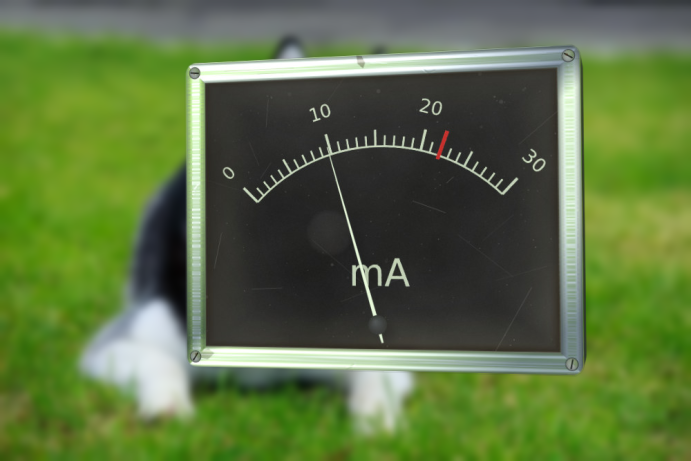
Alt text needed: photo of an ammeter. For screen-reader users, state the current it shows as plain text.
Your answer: 10 mA
